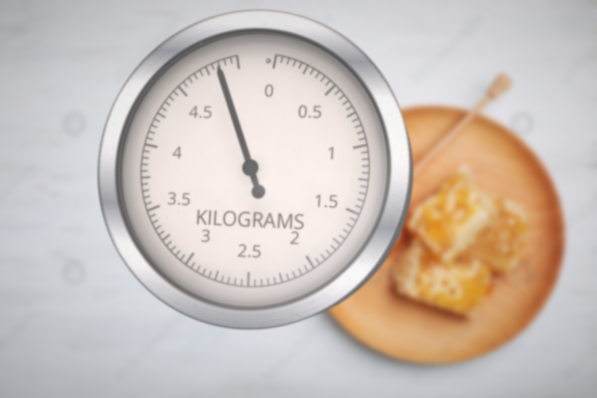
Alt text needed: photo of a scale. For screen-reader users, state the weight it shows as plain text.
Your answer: 4.85 kg
